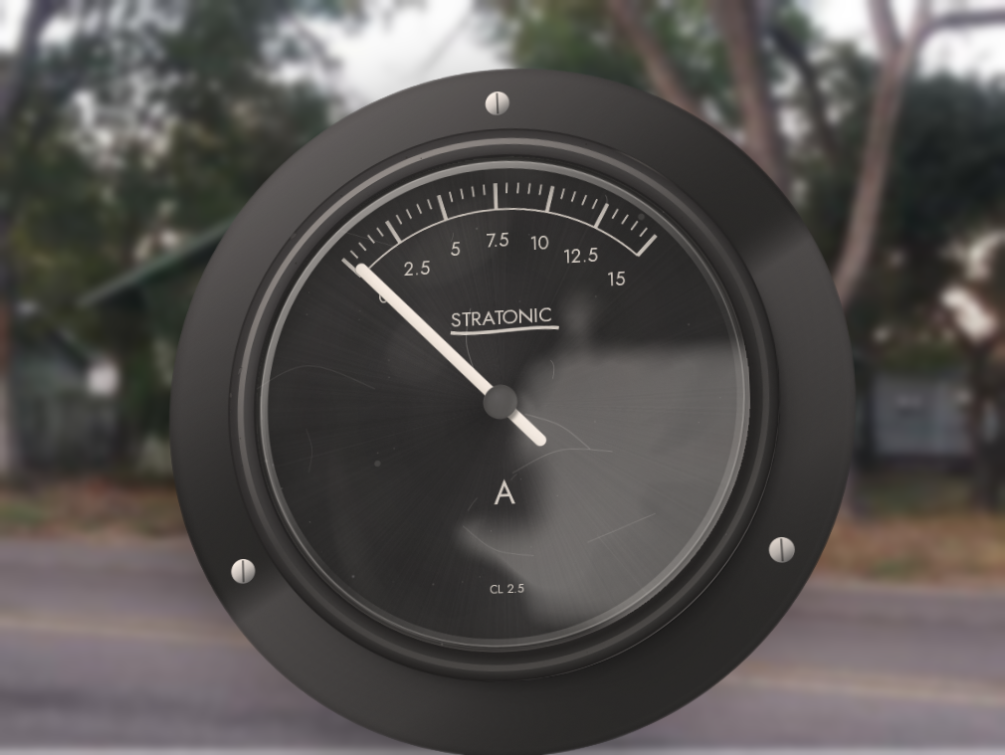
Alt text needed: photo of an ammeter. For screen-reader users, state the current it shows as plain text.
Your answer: 0.25 A
